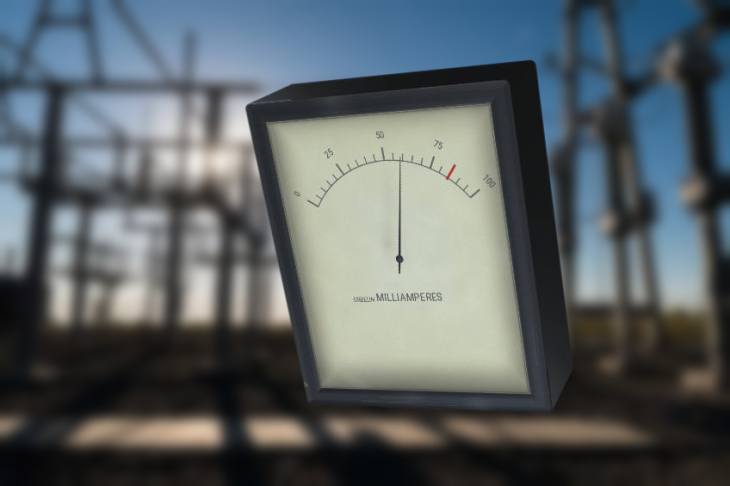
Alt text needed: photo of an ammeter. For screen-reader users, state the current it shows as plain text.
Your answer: 60 mA
